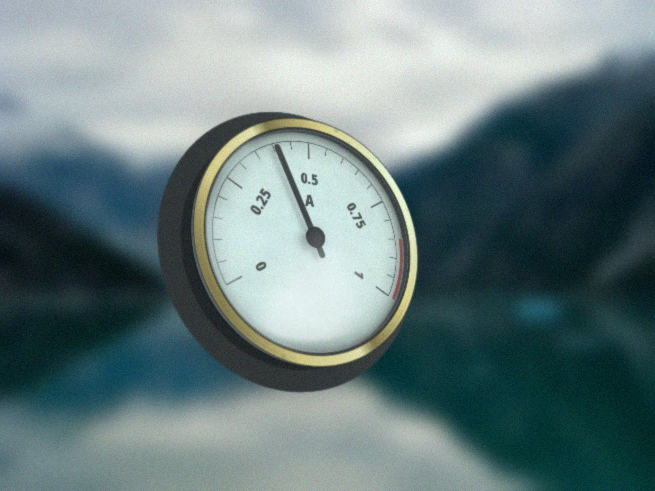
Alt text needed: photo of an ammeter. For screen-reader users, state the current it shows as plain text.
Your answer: 0.4 A
